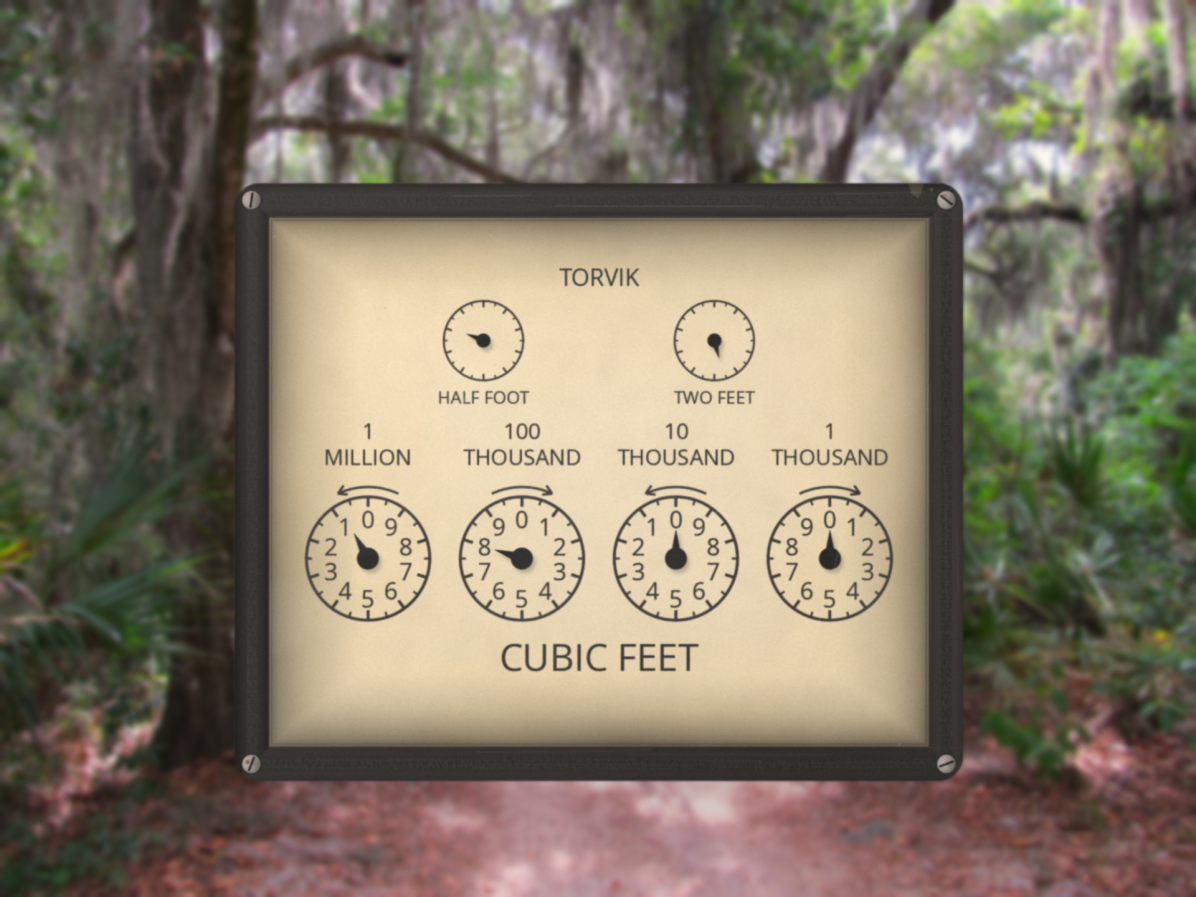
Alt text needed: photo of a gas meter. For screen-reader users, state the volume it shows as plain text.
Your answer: 80000 ft³
